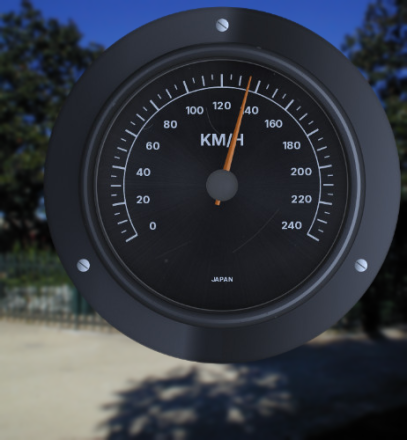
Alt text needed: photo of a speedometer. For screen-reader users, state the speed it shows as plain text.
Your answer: 135 km/h
